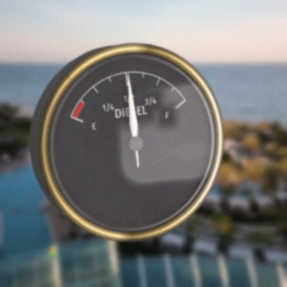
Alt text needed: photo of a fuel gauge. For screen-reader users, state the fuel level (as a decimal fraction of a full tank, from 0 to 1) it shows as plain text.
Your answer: 0.5
